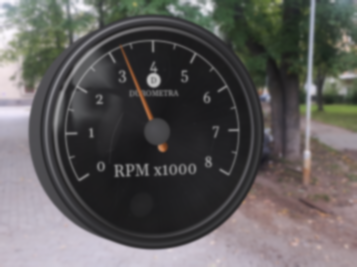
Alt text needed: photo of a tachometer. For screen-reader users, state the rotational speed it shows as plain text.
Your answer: 3250 rpm
